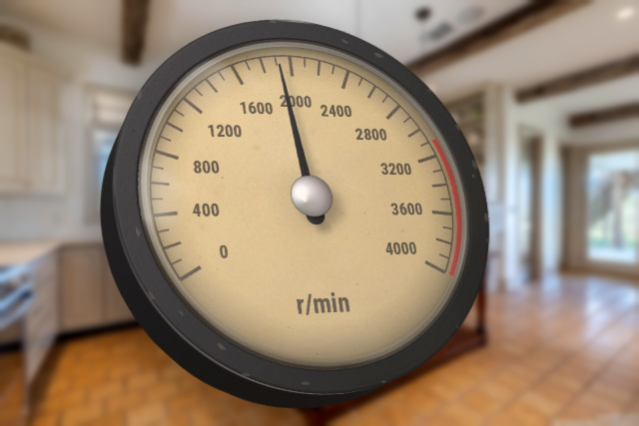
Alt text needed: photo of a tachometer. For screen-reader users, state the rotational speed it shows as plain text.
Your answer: 1900 rpm
